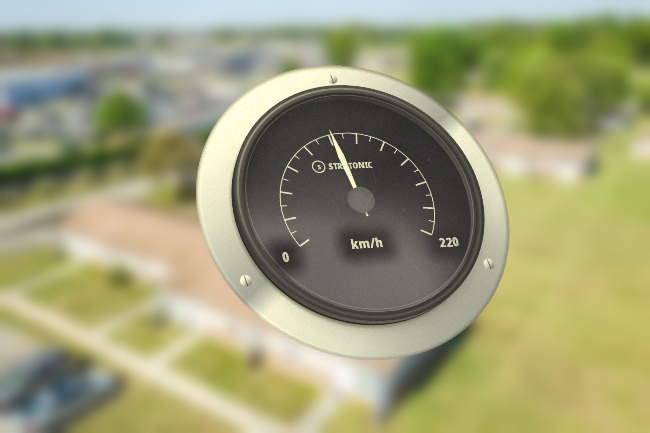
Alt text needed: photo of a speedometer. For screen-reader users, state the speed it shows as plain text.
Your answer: 100 km/h
